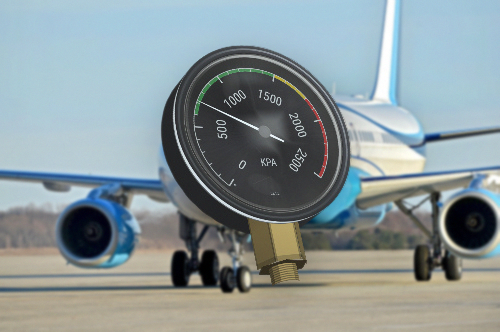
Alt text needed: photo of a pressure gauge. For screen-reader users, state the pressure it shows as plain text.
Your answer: 700 kPa
